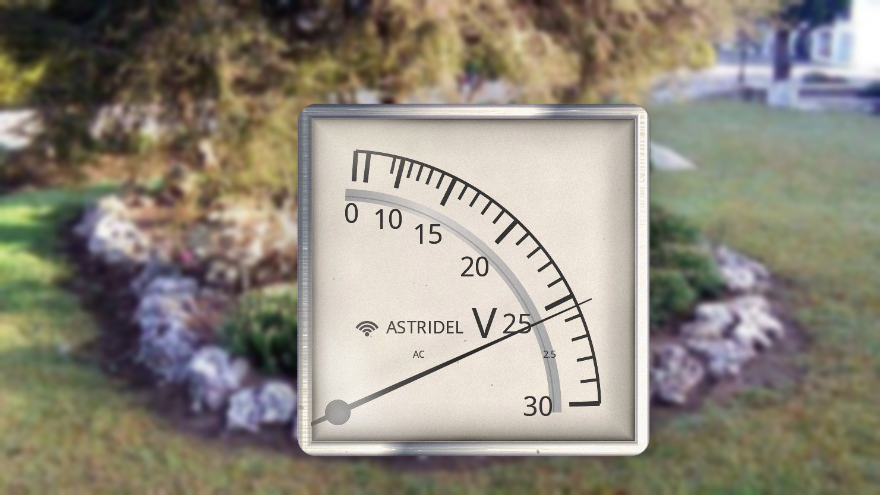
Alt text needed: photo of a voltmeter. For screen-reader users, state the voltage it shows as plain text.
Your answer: 25.5 V
